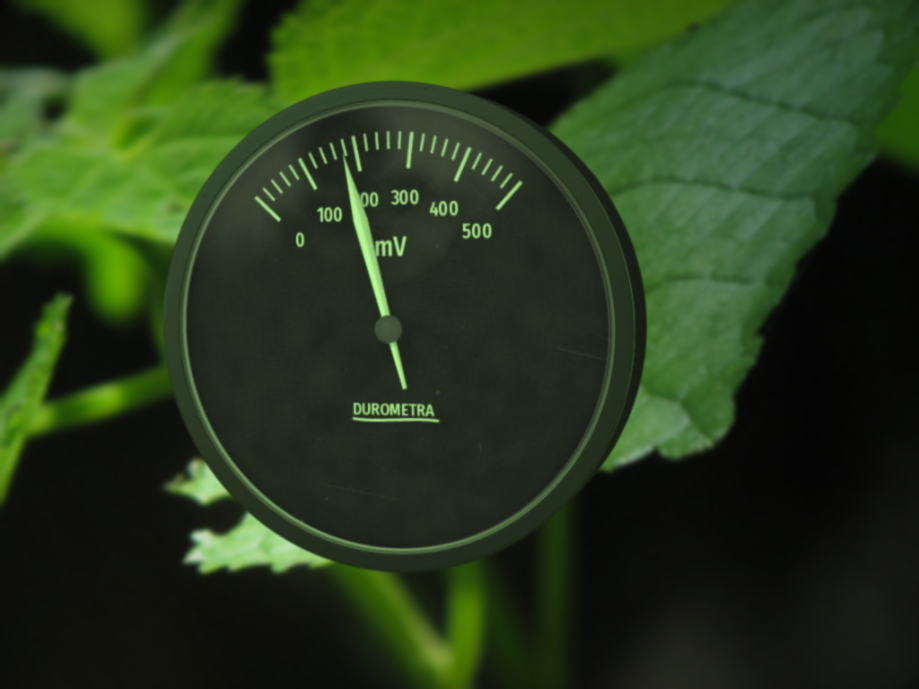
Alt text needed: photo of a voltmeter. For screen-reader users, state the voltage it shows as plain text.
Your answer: 180 mV
